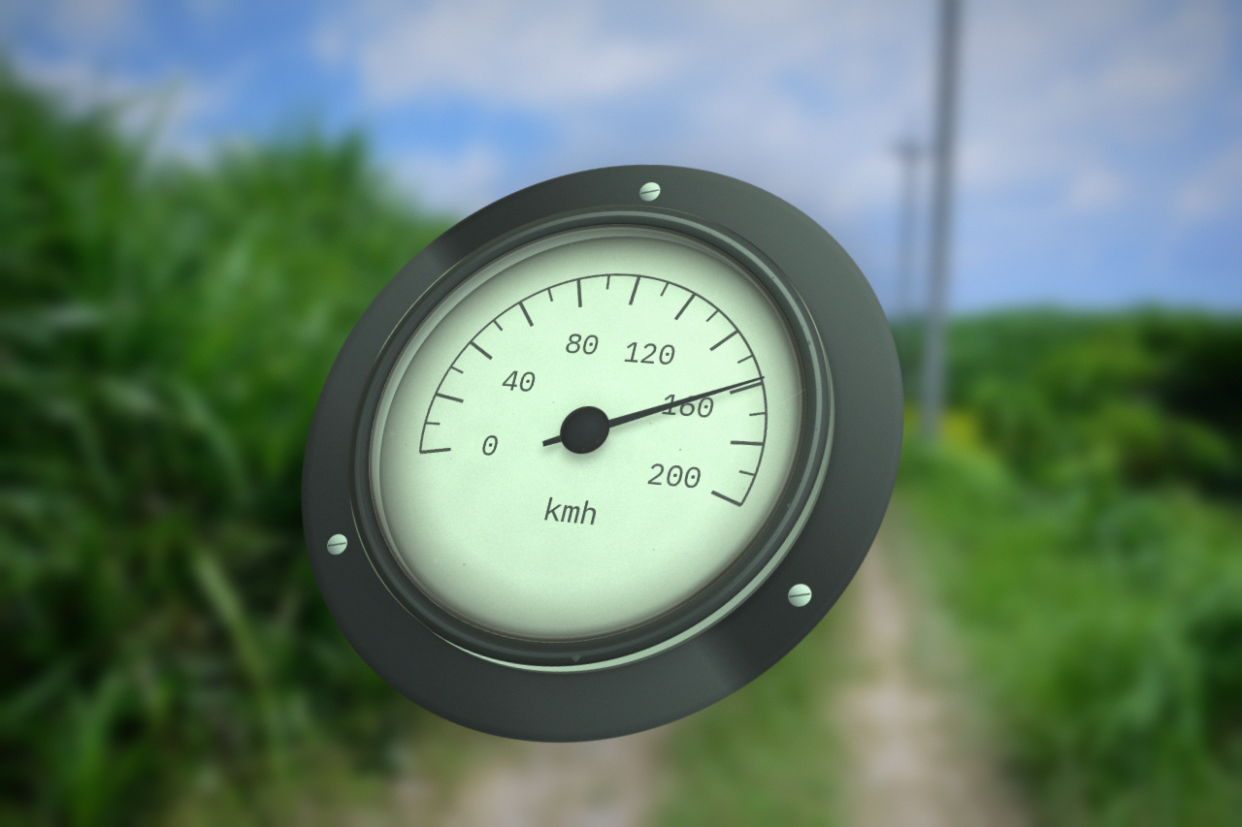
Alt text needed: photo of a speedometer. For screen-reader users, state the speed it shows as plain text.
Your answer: 160 km/h
